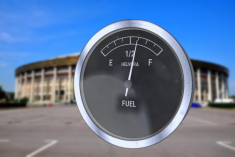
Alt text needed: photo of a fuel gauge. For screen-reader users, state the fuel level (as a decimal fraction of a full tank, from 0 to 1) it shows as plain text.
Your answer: 0.625
